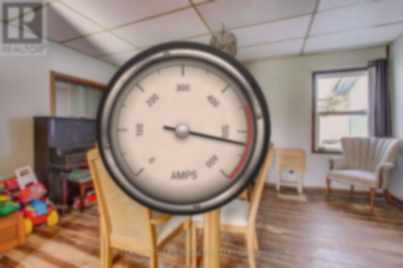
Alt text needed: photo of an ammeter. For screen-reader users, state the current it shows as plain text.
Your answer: 525 A
